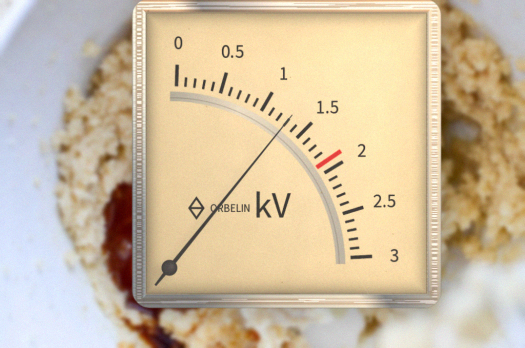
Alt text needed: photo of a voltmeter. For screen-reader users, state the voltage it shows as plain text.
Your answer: 1.3 kV
